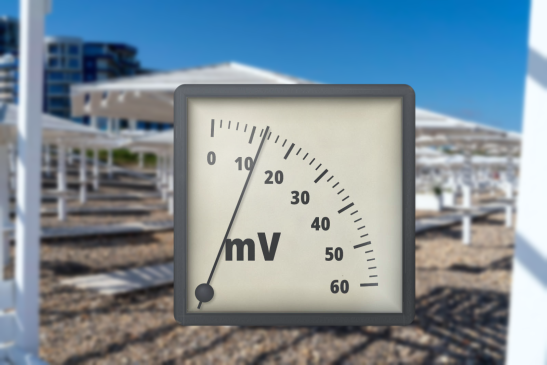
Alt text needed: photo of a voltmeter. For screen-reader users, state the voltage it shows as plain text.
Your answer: 13 mV
